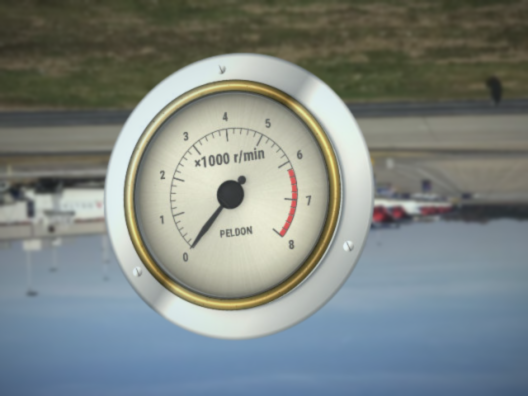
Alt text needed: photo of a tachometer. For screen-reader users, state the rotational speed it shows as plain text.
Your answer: 0 rpm
